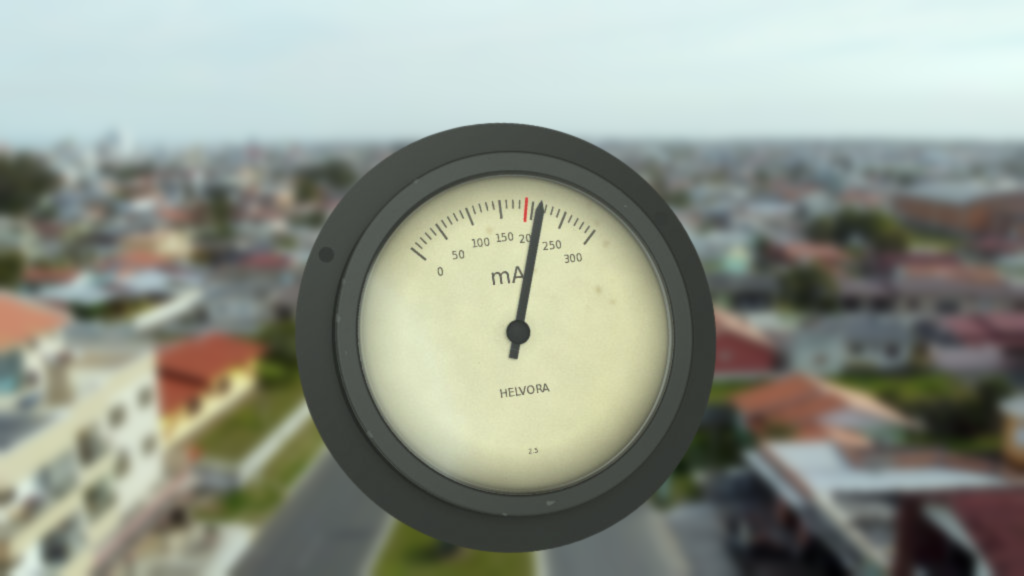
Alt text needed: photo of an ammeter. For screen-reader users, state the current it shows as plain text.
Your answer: 210 mA
